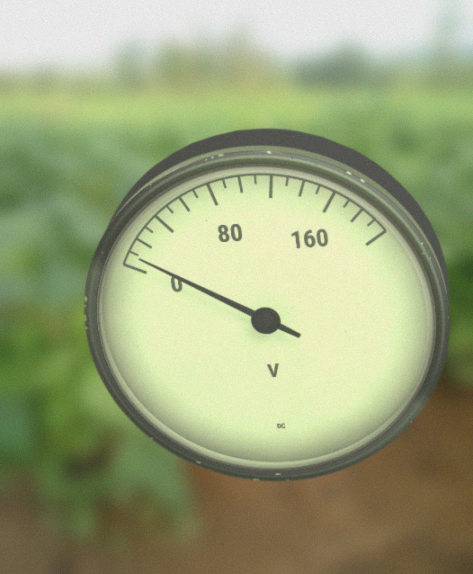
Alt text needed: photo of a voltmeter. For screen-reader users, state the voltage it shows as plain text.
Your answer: 10 V
